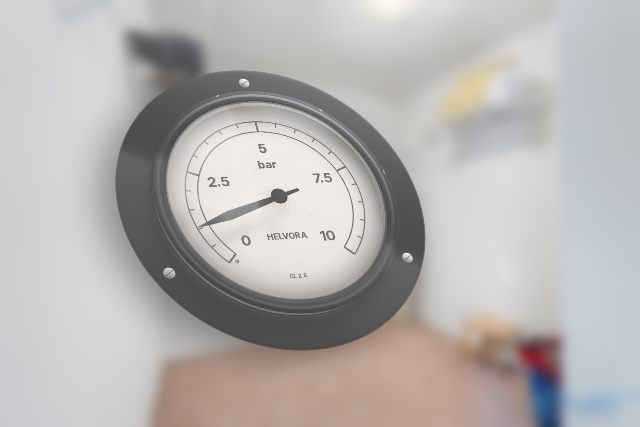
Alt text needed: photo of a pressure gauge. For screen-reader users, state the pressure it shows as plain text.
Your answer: 1 bar
